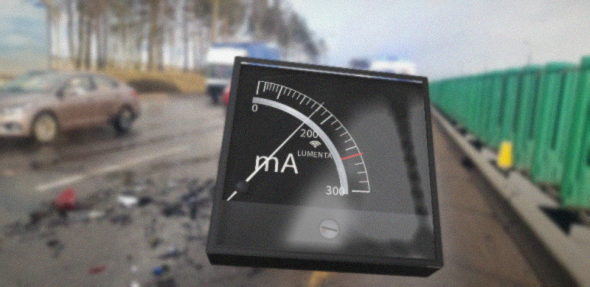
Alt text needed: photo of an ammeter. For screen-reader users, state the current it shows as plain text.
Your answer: 180 mA
